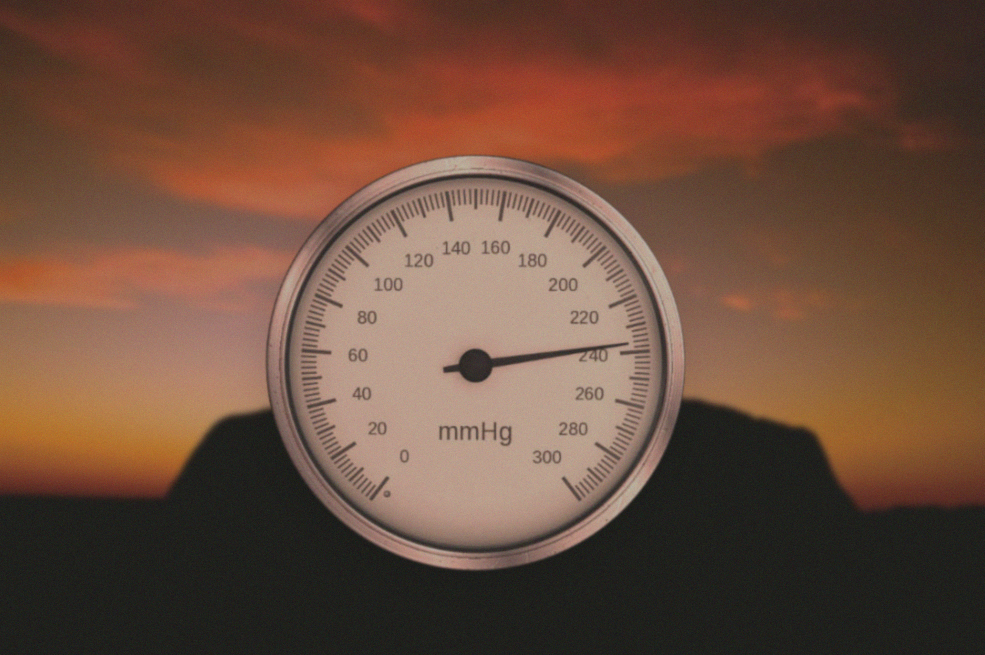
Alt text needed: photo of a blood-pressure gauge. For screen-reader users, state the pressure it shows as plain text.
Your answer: 236 mmHg
